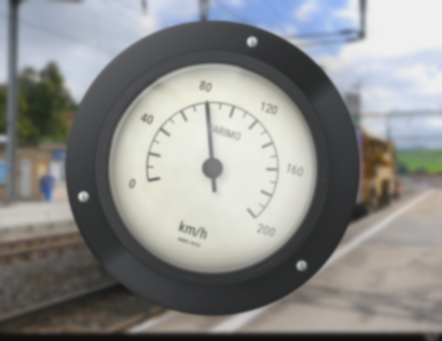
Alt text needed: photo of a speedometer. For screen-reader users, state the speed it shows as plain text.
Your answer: 80 km/h
